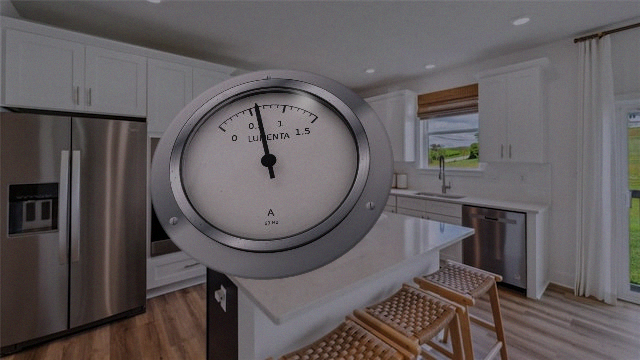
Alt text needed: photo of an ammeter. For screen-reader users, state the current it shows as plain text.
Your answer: 0.6 A
